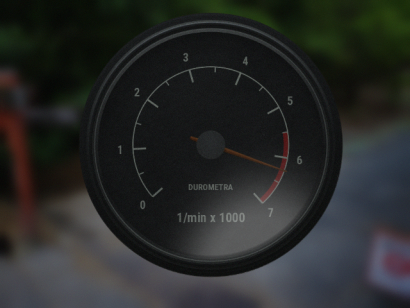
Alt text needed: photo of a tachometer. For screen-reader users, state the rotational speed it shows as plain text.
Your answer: 6250 rpm
